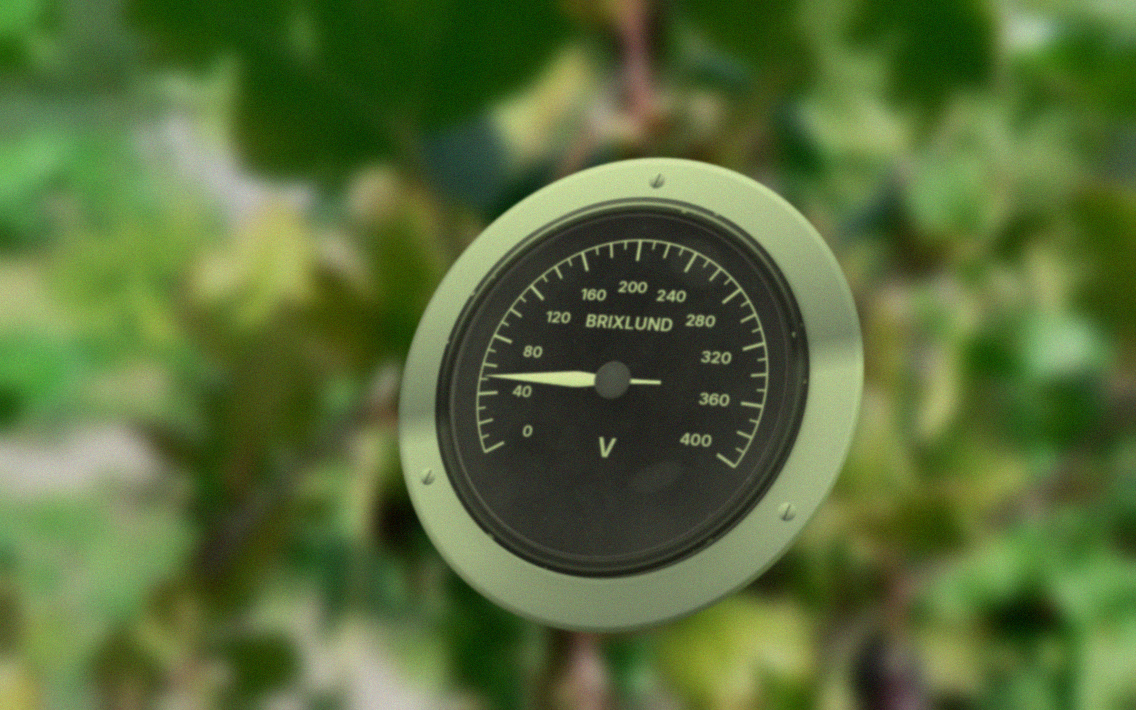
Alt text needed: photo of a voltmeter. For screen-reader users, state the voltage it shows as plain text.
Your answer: 50 V
